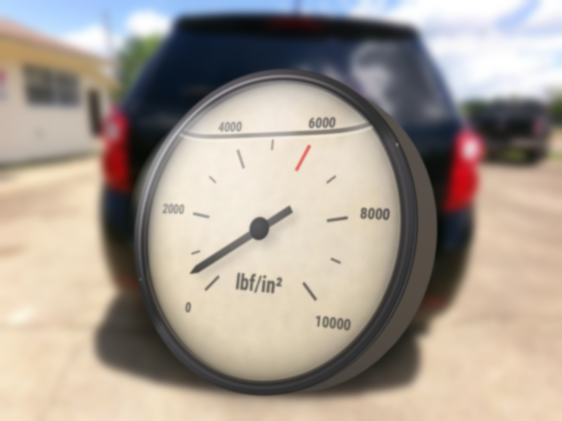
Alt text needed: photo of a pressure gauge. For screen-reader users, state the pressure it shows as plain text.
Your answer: 500 psi
